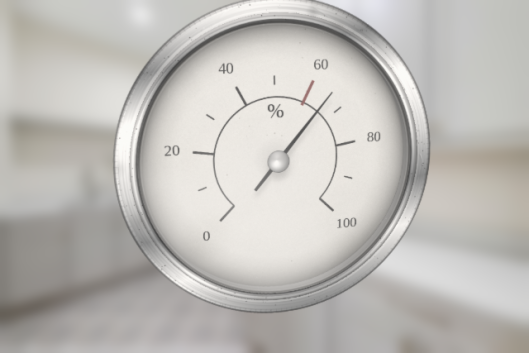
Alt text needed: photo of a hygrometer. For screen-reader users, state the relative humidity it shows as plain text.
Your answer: 65 %
